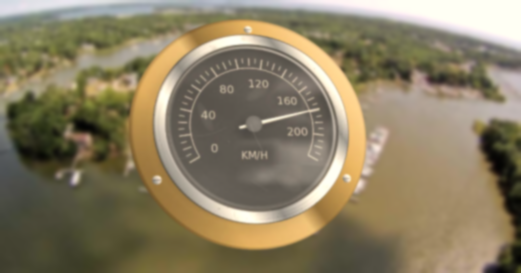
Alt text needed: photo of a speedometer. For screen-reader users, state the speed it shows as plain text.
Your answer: 180 km/h
